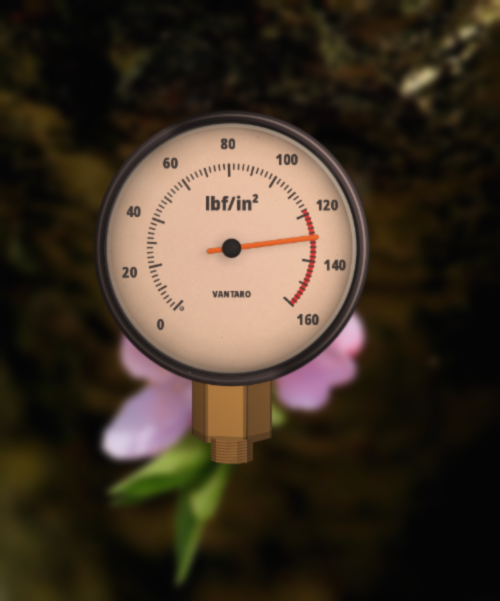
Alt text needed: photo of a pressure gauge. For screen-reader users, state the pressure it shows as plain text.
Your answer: 130 psi
